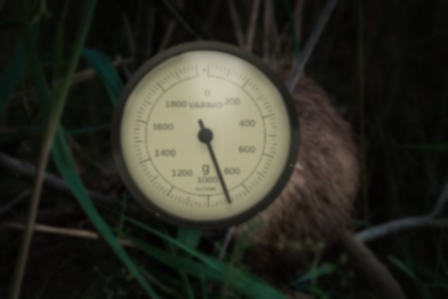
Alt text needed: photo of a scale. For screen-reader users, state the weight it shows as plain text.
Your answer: 900 g
